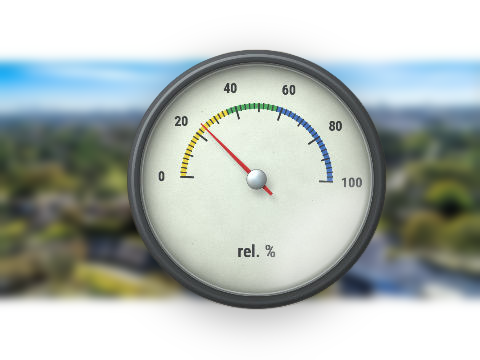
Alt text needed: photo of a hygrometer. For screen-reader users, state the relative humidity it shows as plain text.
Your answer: 24 %
